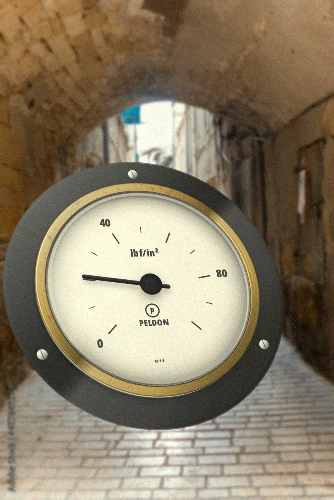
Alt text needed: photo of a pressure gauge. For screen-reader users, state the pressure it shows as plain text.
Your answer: 20 psi
